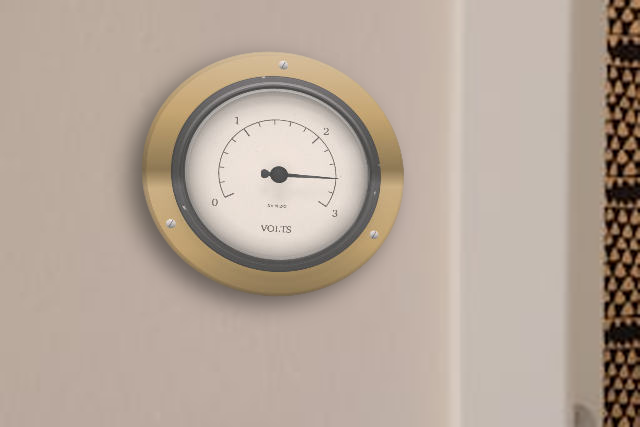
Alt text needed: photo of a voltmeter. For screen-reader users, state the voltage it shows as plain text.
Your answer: 2.6 V
